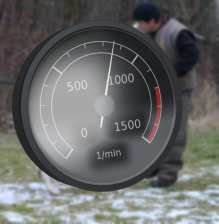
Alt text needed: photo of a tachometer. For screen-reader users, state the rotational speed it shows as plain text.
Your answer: 850 rpm
